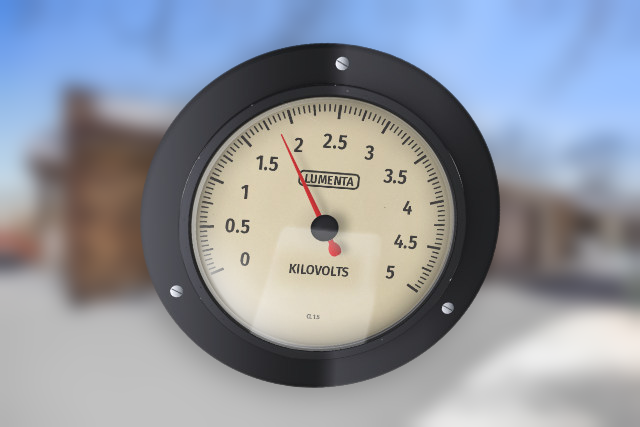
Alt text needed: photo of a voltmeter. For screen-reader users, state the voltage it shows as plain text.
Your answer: 1.85 kV
